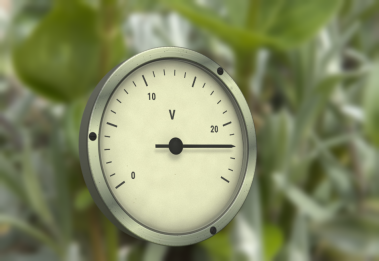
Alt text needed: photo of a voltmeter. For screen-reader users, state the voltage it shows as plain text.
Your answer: 22 V
